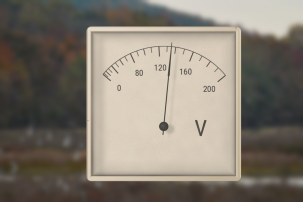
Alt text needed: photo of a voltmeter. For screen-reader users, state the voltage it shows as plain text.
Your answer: 135 V
